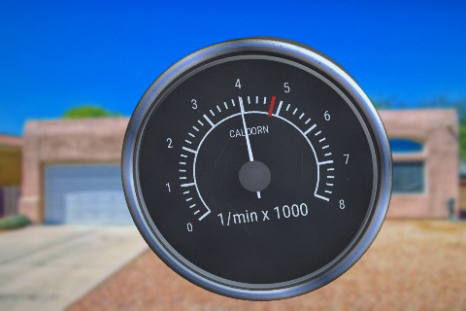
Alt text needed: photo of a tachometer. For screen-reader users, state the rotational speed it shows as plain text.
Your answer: 4000 rpm
